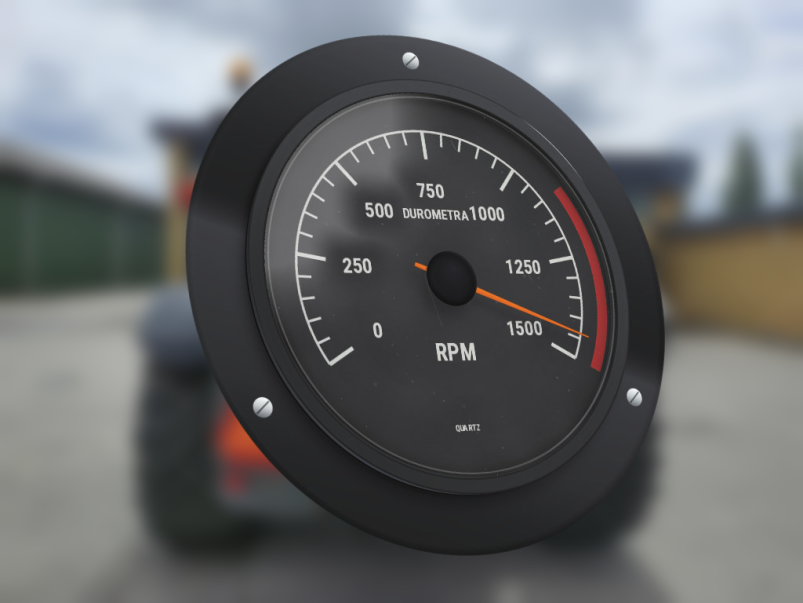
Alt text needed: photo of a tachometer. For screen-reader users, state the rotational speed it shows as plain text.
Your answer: 1450 rpm
